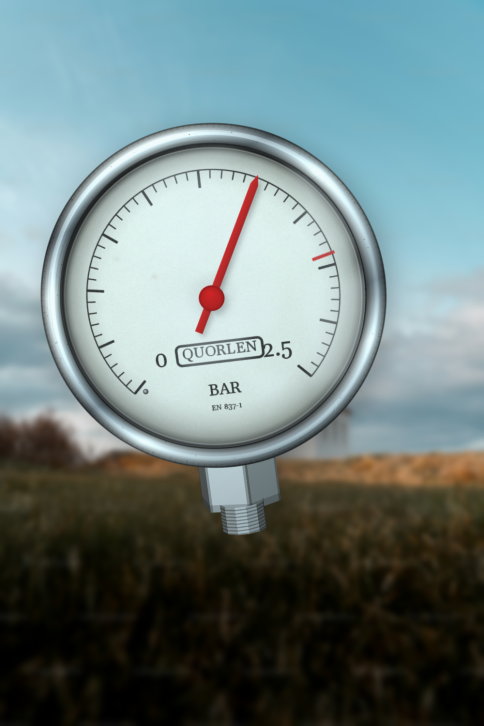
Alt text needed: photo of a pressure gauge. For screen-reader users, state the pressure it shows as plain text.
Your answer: 1.5 bar
